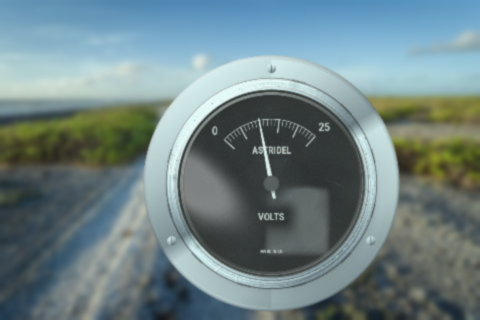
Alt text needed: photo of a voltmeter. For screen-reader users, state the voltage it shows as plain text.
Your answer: 10 V
